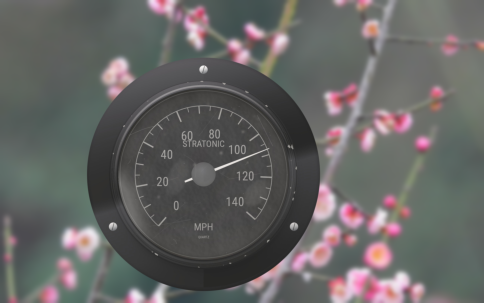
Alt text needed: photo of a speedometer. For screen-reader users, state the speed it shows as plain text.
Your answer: 107.5 mph
